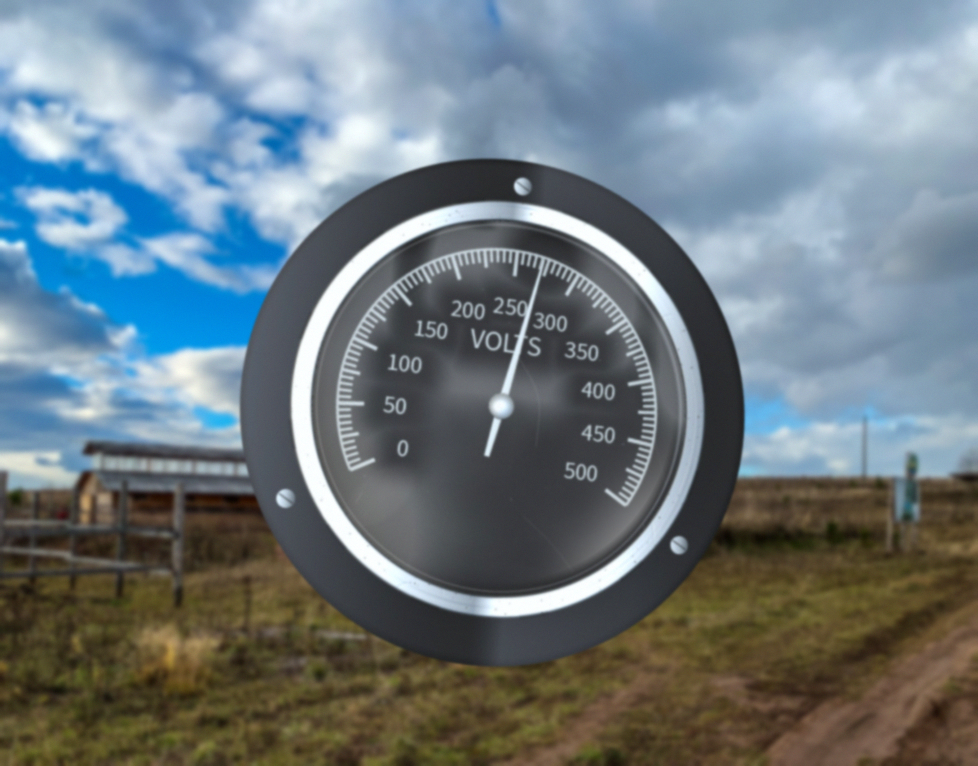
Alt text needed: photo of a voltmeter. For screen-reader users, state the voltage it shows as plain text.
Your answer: 270 V
